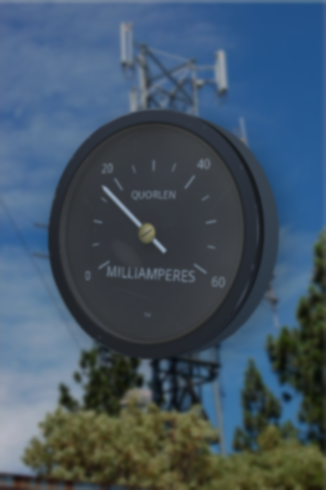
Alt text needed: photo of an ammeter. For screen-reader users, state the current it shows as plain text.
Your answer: 17.5 mA
